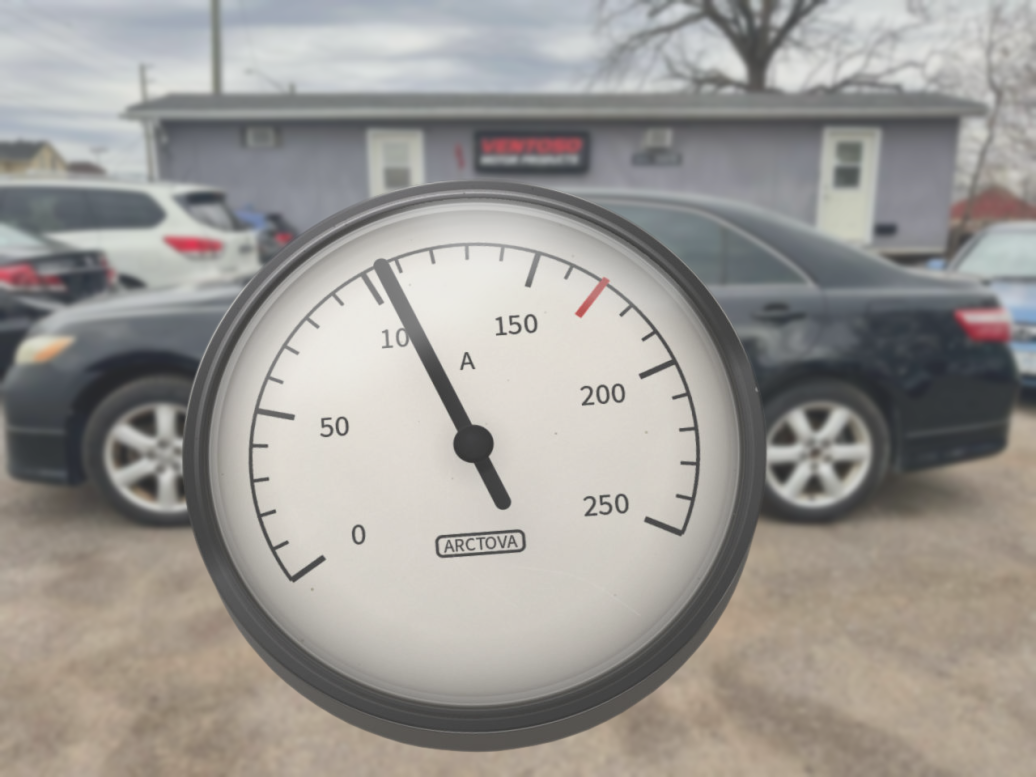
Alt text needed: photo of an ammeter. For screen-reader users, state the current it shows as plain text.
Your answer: 105 A
